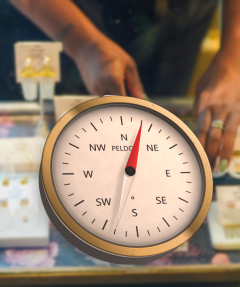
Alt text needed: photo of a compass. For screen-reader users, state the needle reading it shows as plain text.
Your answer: 20 °
